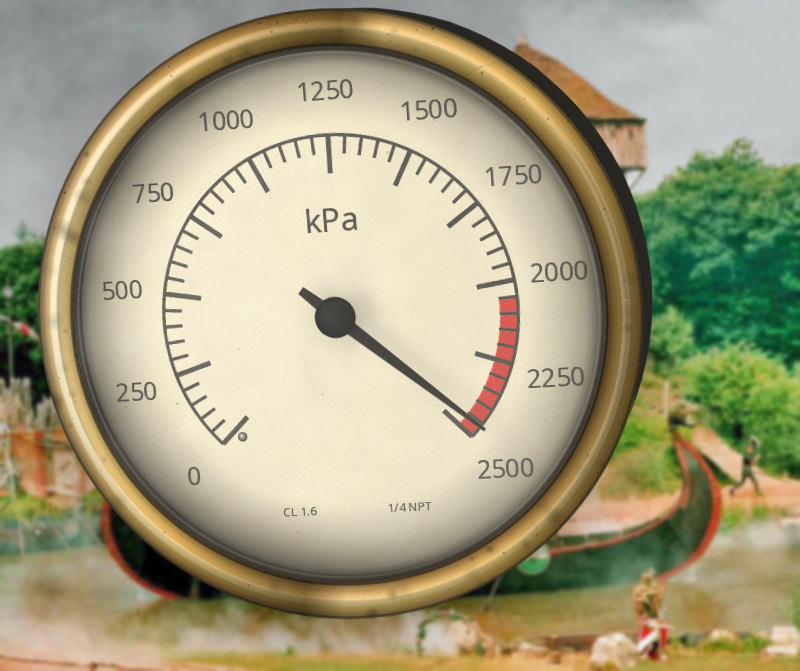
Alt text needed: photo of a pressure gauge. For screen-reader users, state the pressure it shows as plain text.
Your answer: 2450 kPa
